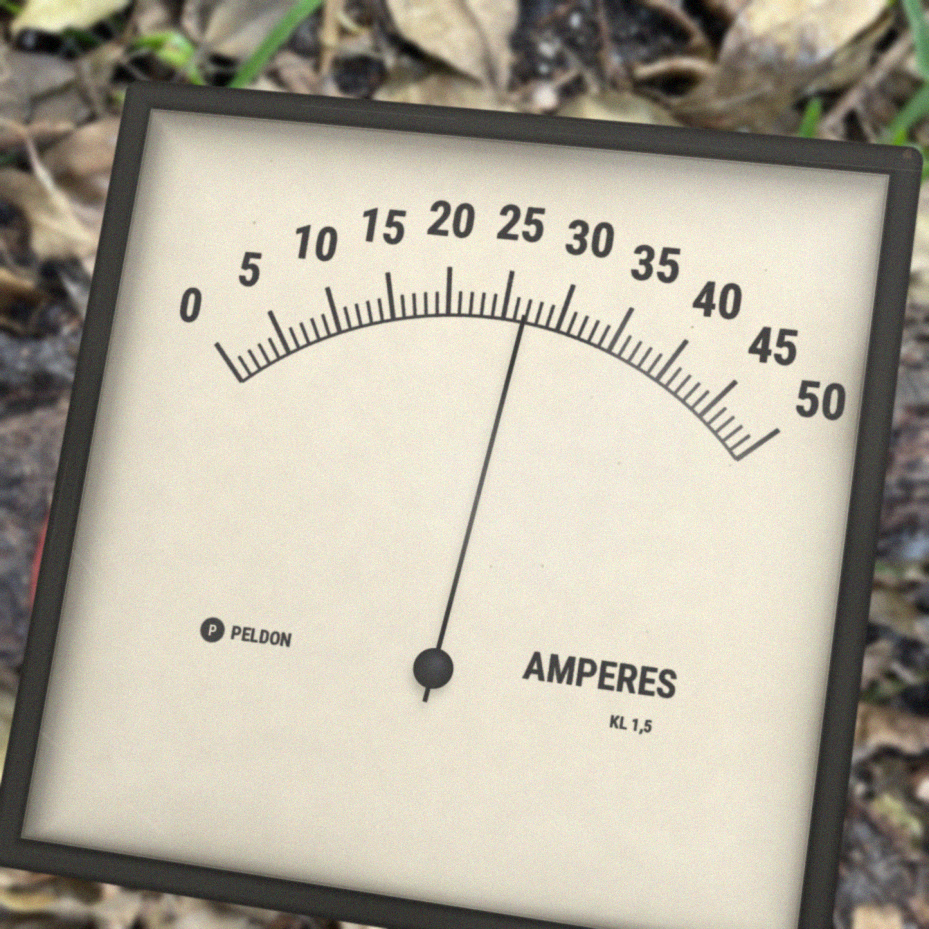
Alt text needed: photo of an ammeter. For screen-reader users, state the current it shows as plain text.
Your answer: 27 A
